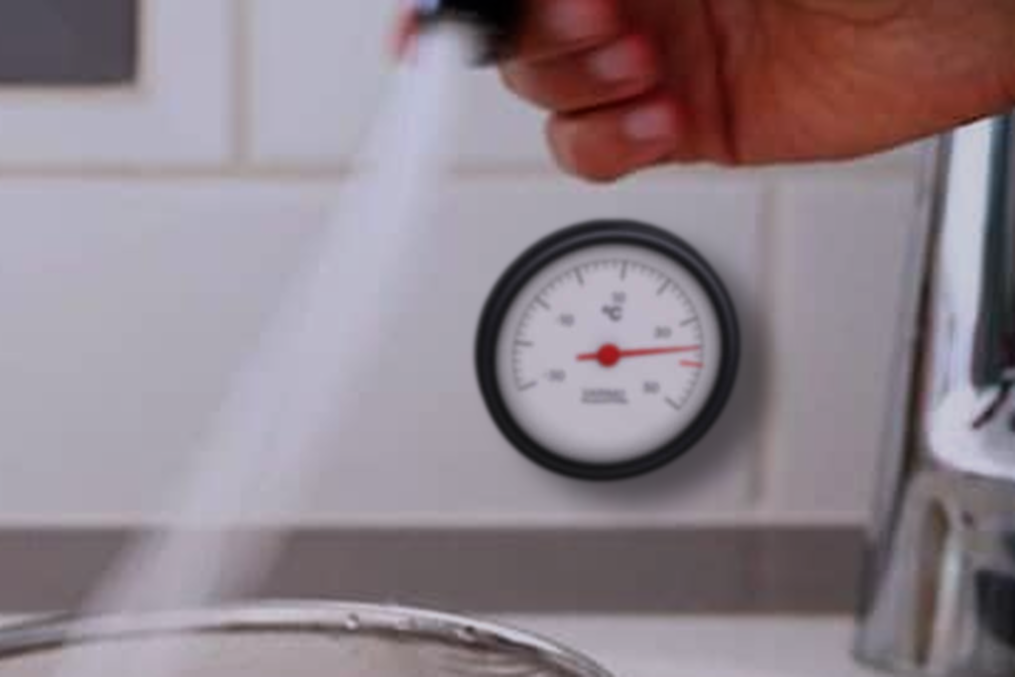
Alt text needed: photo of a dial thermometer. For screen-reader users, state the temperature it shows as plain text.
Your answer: 36 °C
